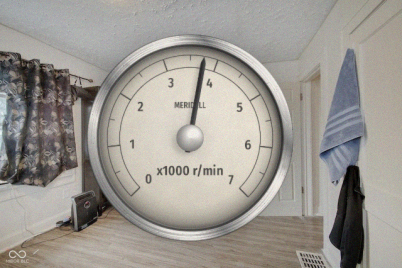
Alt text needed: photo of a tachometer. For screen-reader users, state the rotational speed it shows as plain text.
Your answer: 3750 rpm
